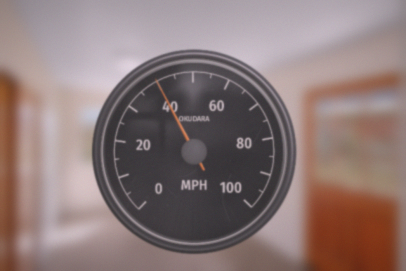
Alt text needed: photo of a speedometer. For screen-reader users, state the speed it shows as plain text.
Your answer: 40 mph
